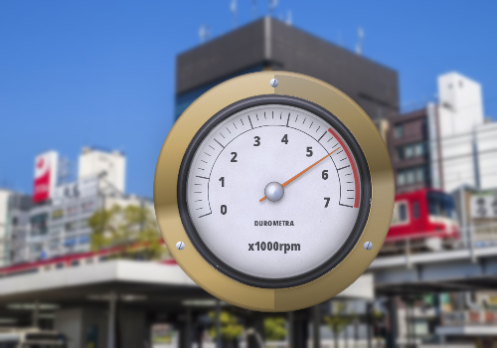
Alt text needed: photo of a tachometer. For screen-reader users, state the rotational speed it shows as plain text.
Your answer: 5500 rpm
